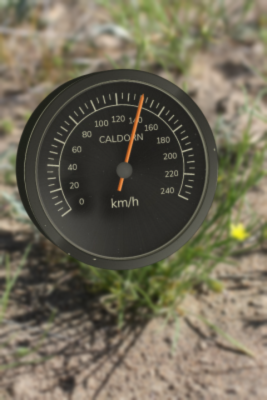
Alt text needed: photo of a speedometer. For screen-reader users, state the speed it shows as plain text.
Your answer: 140 km/h
